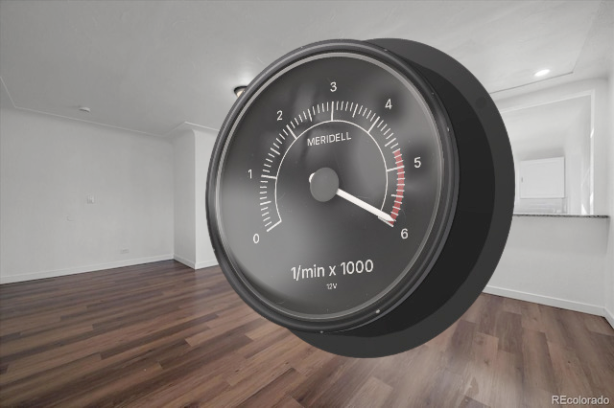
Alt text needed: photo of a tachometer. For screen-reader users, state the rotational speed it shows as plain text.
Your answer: 5900 rpm
